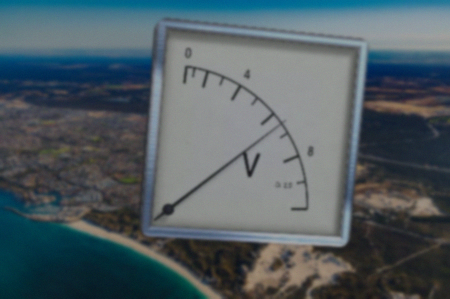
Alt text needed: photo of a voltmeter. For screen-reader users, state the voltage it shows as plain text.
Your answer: 6.5 V
